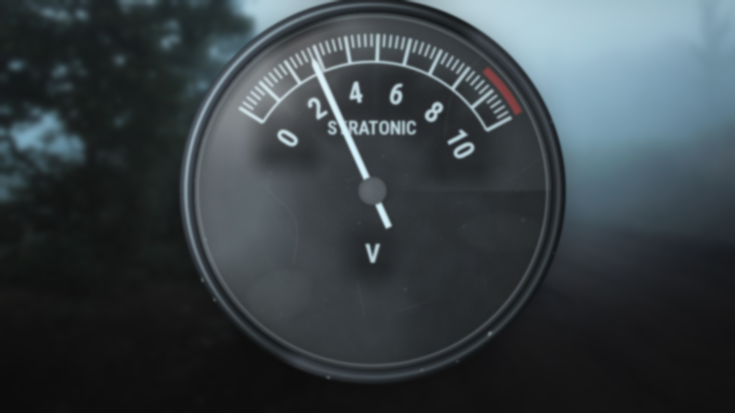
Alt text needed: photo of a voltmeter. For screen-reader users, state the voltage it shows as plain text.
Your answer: 2.8 V
